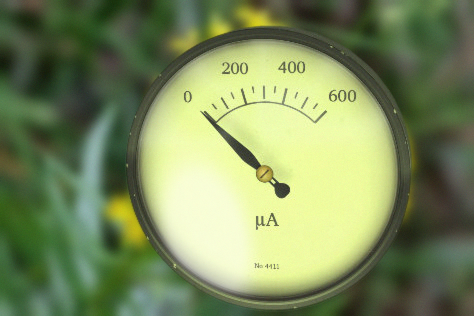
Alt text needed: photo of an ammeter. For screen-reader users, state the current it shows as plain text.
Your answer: 0 µA
